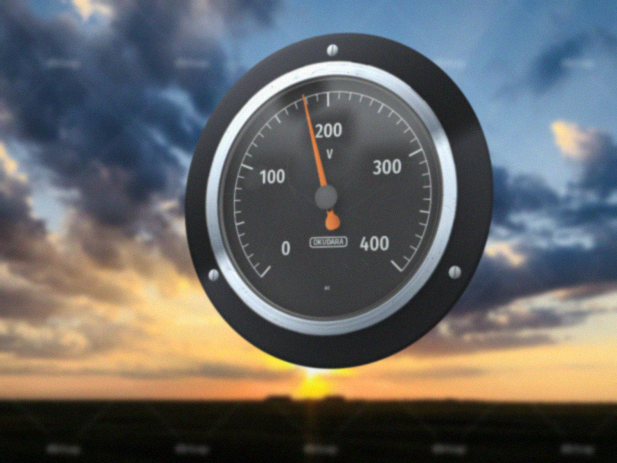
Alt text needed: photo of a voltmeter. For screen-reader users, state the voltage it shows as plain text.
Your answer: 180 V
